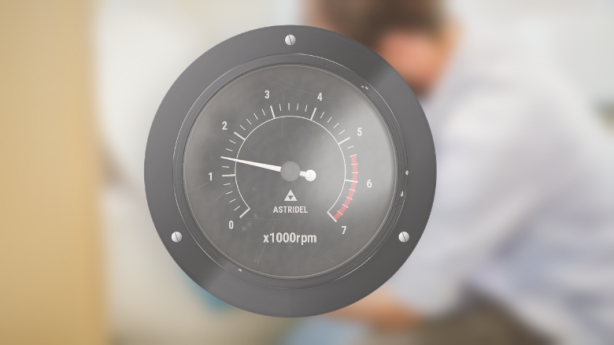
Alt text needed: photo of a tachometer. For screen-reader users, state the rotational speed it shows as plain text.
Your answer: 1400 rpm
